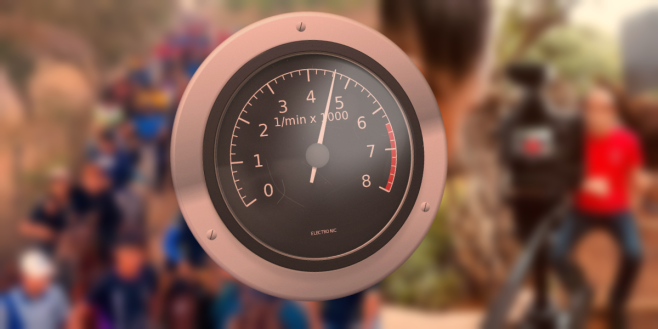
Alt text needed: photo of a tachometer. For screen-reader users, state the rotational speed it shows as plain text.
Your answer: 4600 rpm
